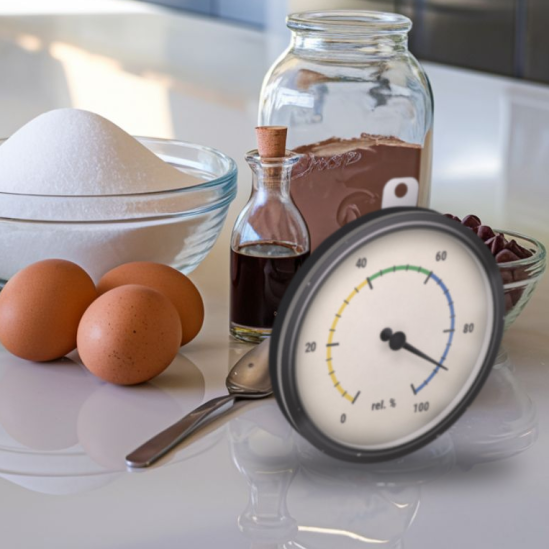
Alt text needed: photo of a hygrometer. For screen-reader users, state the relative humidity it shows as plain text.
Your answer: 90 %
